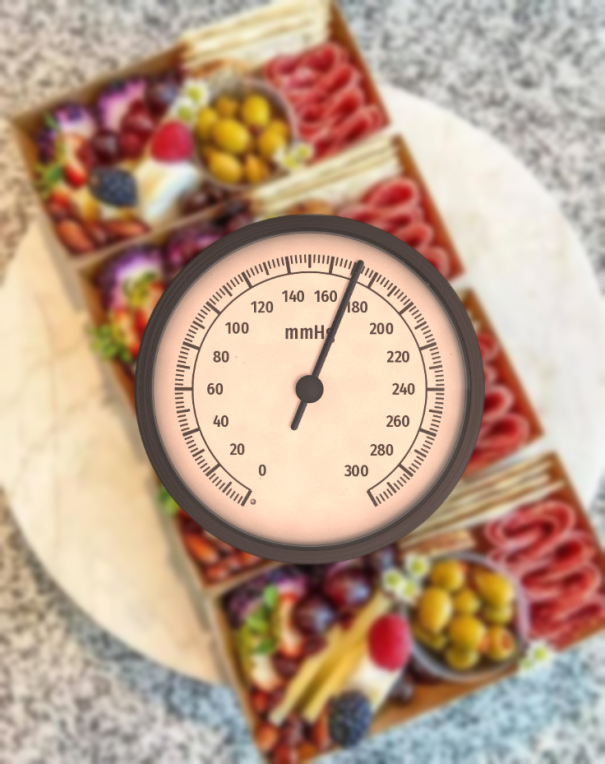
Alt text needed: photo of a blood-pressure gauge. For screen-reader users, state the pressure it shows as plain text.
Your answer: 172 mmHg
